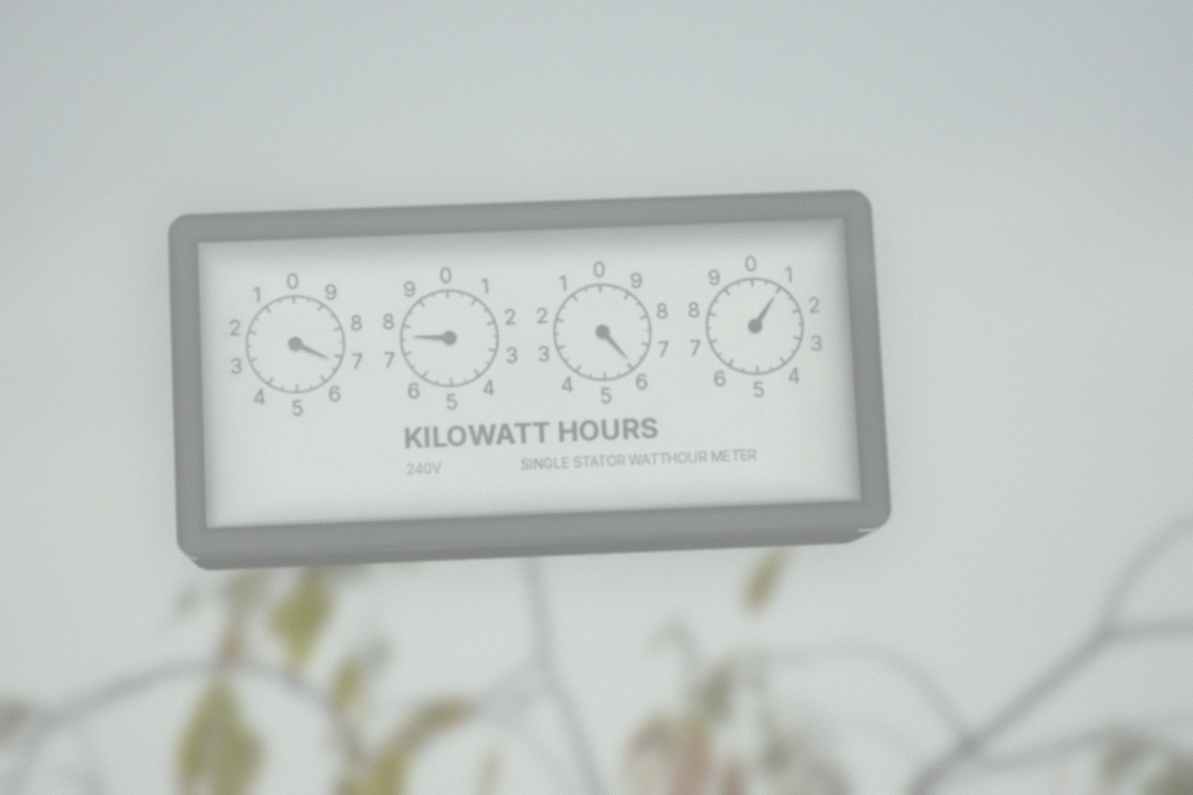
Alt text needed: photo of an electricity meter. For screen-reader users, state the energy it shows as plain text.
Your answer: 6761 kWh
